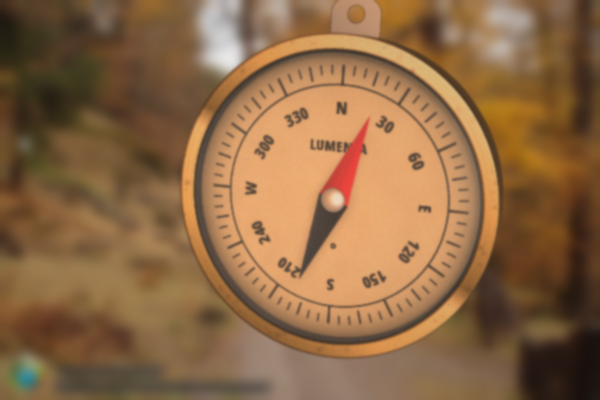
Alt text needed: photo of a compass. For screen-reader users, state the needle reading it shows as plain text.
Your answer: 20 °
